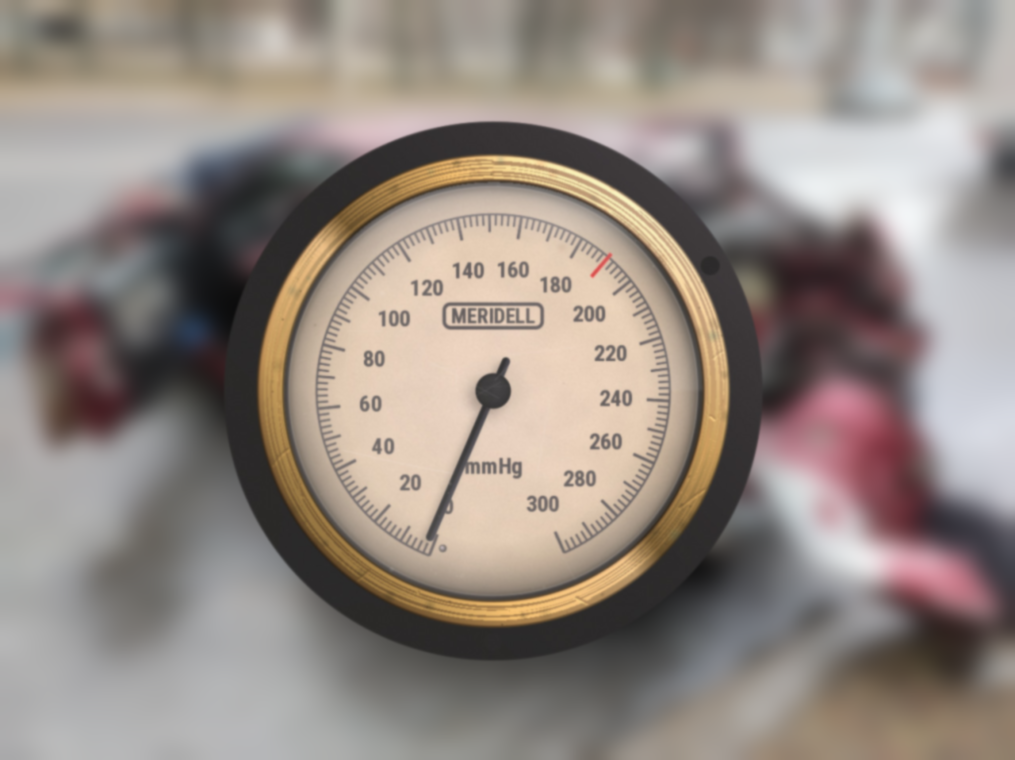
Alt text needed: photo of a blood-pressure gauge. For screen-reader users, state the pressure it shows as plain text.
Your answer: 2 mmHg
